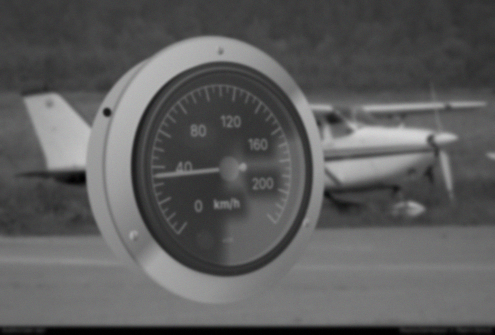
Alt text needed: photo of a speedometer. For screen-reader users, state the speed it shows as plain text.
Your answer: 35 km/h
